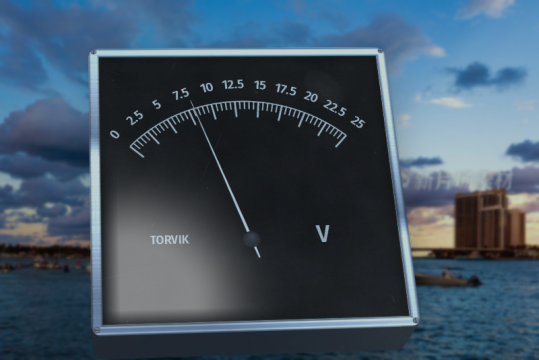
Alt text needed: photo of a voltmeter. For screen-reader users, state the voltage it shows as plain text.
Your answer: 8 V
